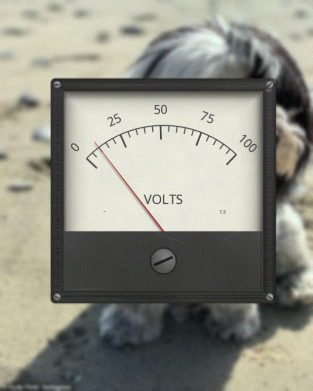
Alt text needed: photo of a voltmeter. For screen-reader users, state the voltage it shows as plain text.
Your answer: 10 V
